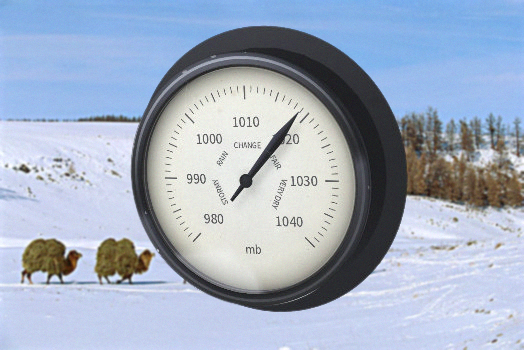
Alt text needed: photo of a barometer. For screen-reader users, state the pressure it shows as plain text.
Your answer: 1019 mbar
